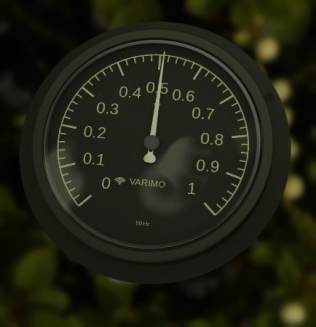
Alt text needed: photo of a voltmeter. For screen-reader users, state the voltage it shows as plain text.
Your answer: 0.51 V
